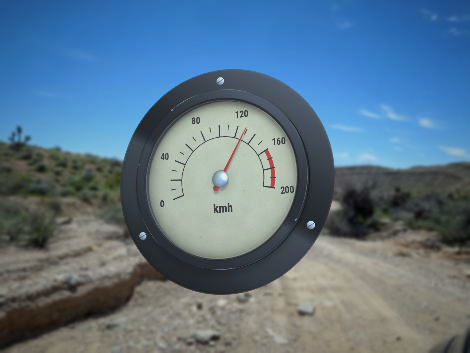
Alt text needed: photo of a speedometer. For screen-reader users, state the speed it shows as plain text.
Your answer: 130 km/h
